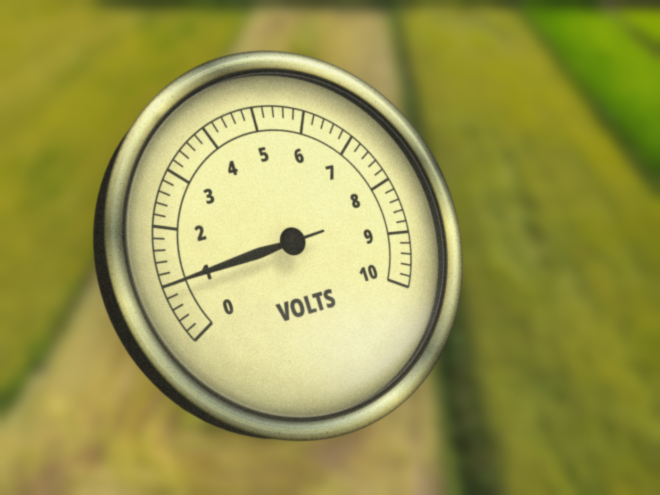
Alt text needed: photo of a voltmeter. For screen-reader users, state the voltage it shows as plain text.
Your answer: 1 V
